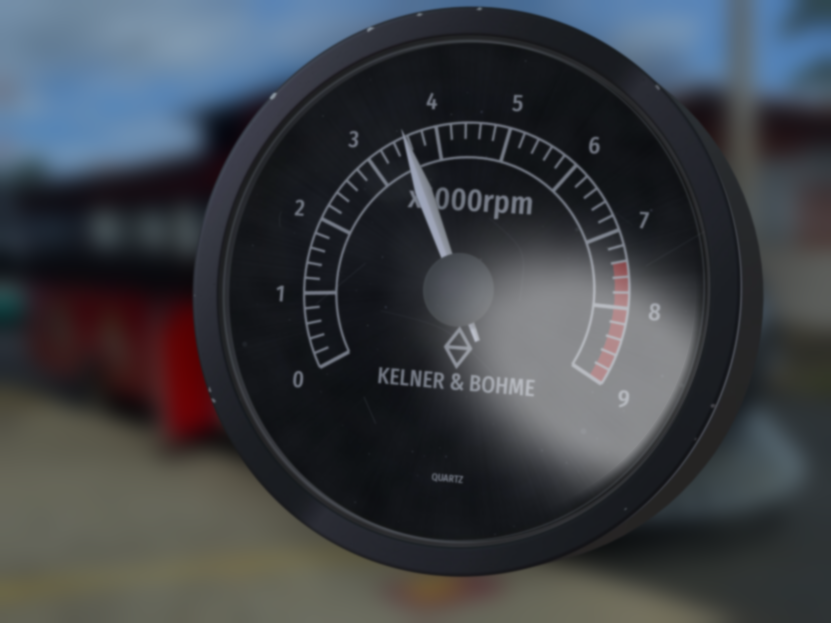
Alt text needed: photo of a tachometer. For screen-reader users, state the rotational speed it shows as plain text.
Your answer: 3600 rpm
